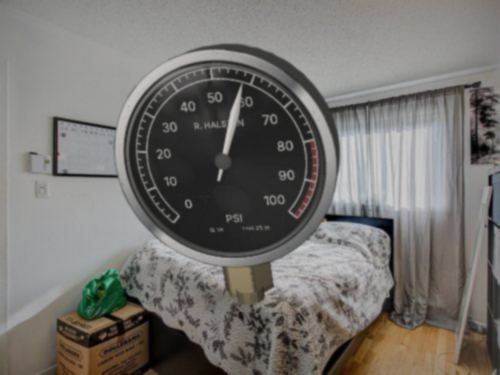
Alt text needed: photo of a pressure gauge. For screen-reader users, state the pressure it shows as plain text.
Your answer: 58 psi
